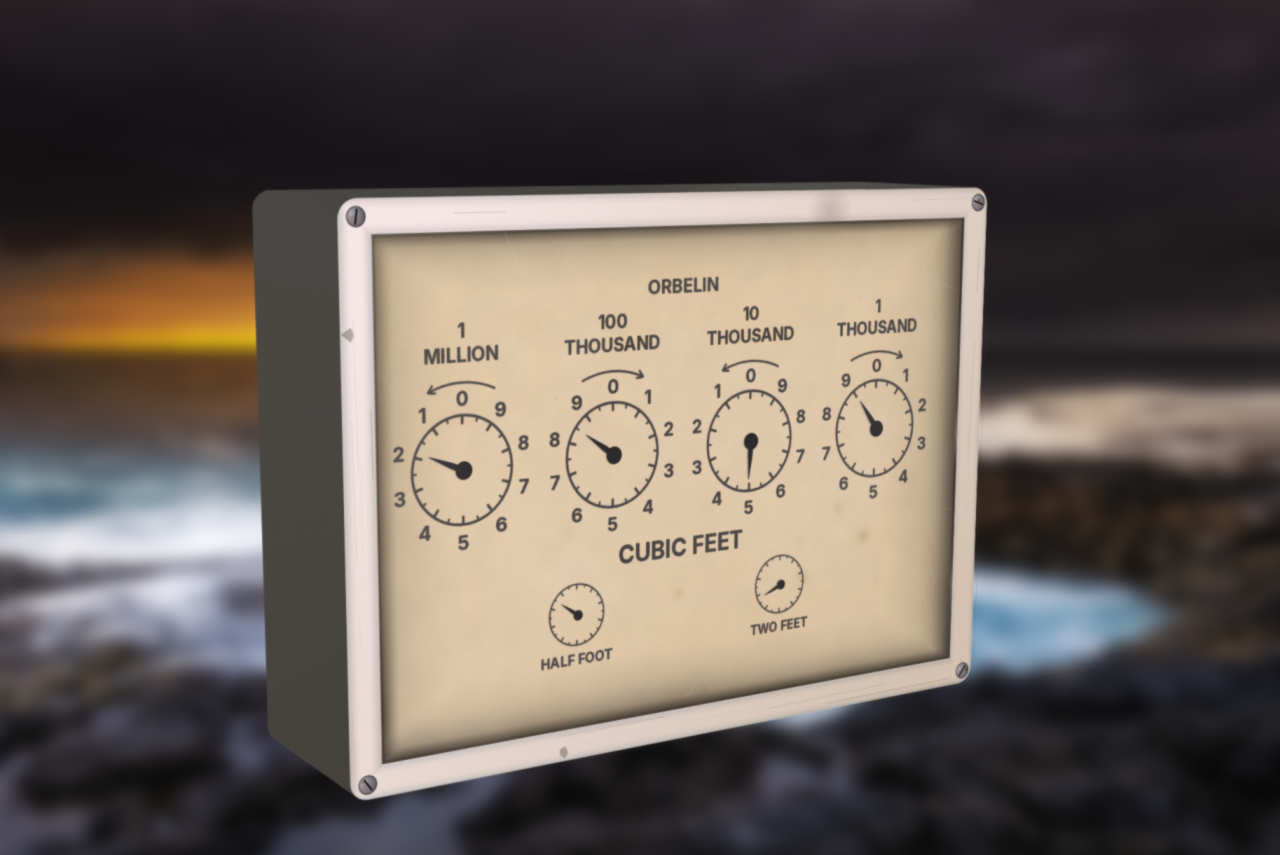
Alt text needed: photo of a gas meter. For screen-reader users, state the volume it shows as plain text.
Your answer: 184900 ft³
